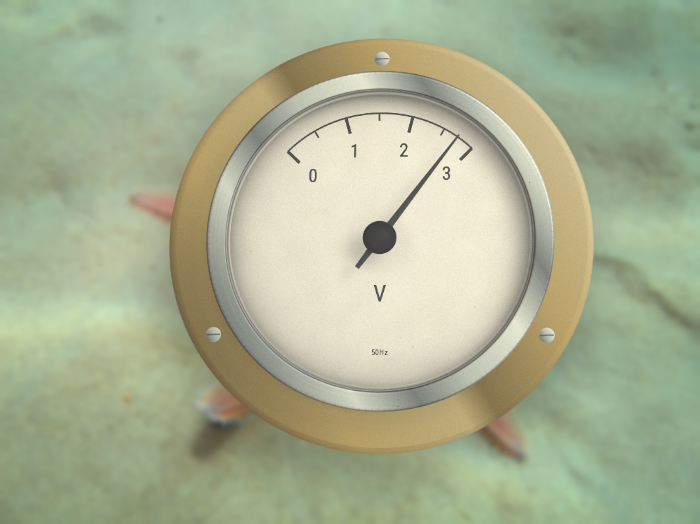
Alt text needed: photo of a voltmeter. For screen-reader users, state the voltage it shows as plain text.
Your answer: 2.75 V
